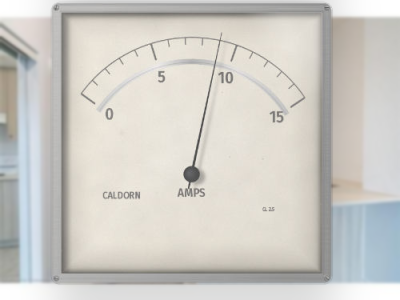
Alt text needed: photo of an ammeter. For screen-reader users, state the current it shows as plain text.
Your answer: 9 A
